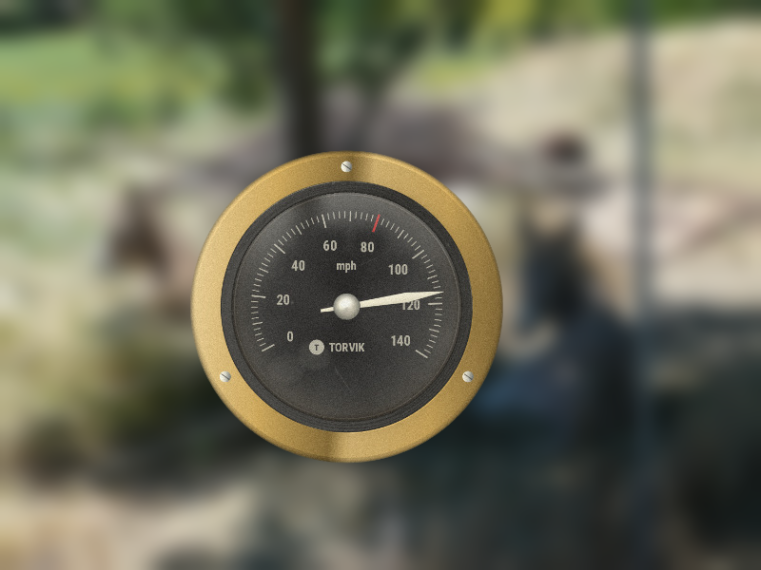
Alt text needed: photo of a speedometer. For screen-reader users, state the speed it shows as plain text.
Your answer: 116 mph
